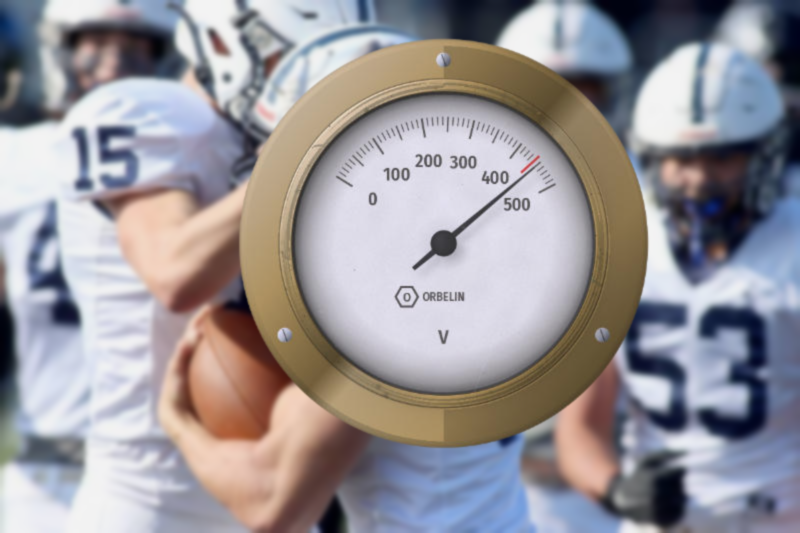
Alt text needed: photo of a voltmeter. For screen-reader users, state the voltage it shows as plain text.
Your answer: 450 V
